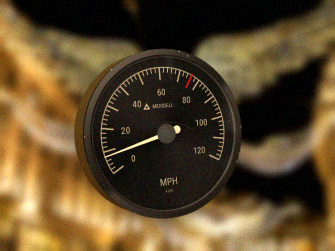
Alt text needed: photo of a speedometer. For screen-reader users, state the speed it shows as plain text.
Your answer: 8 mph
